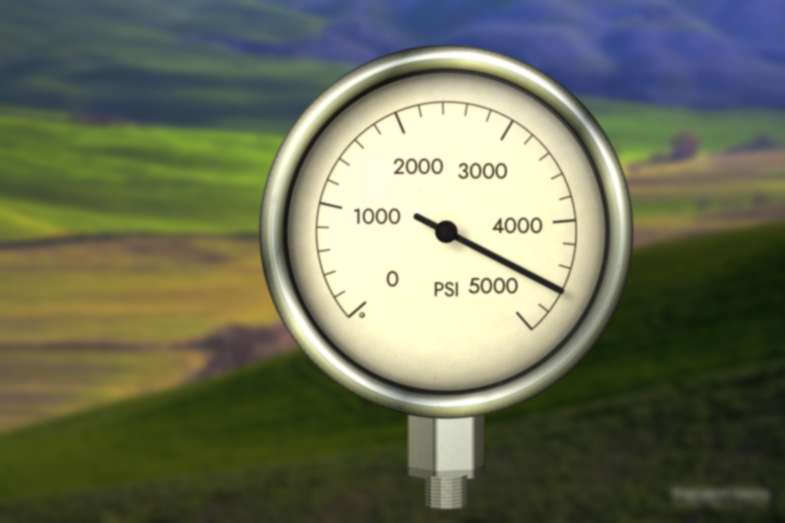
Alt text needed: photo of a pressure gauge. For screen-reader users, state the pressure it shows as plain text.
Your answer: 4600 psi
